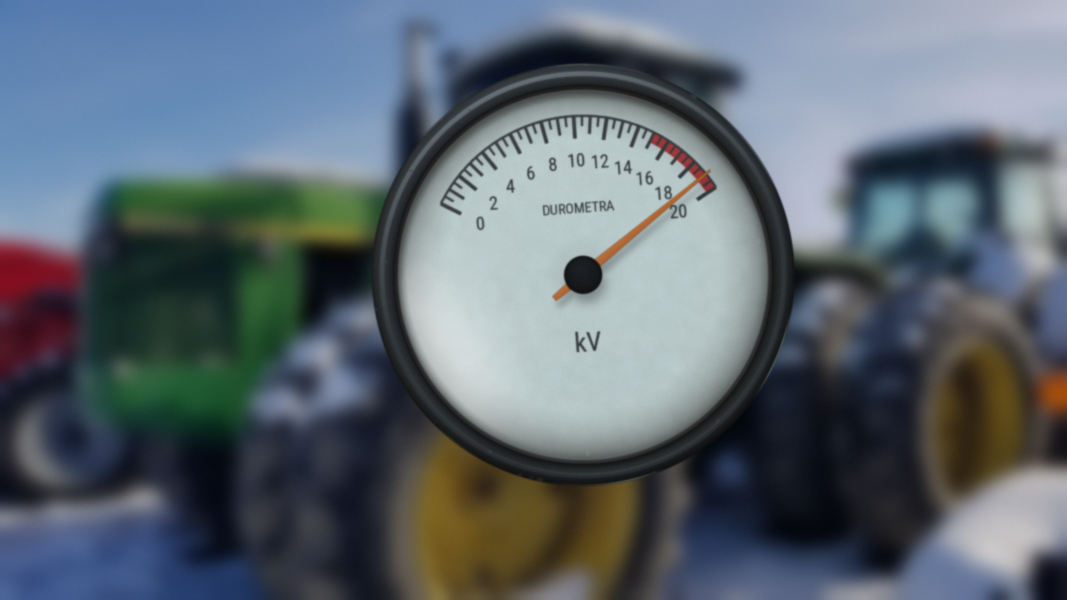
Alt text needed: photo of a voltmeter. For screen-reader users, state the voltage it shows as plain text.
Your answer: 19 kV
